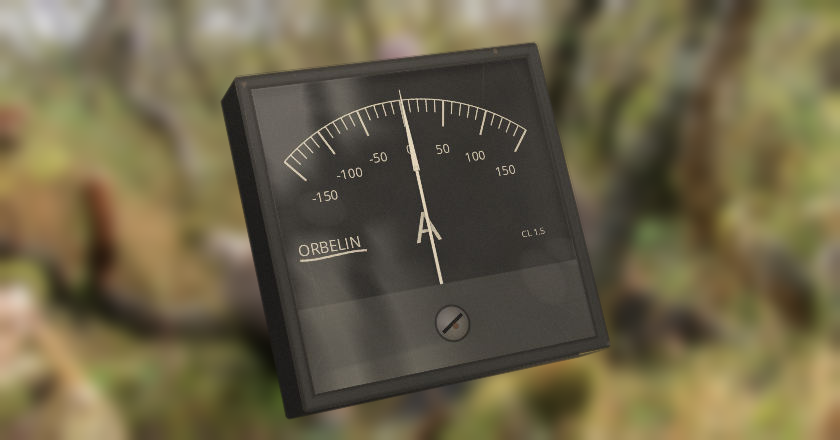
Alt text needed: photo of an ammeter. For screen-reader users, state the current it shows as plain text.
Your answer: 0 A
